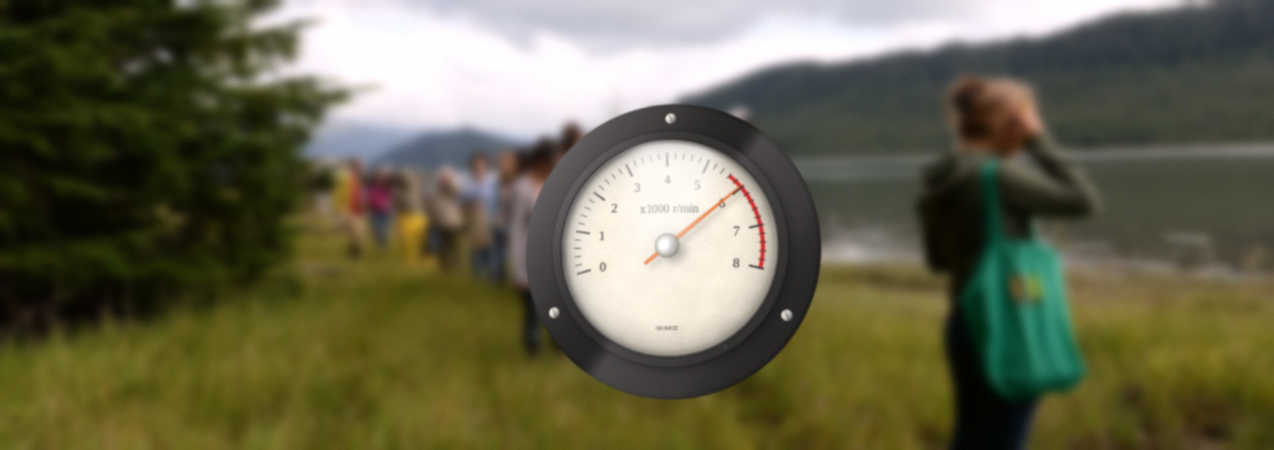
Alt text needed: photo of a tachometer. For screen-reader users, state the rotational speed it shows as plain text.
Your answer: 6000 rpm
